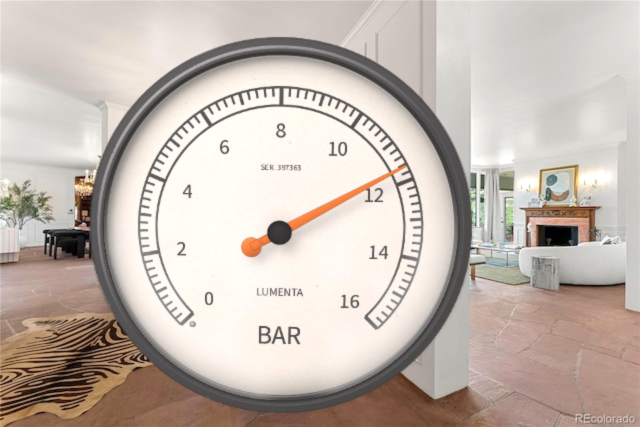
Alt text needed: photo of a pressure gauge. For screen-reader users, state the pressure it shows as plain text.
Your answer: 11.6 bar
